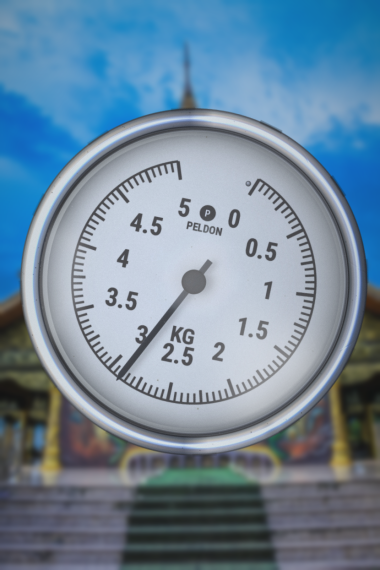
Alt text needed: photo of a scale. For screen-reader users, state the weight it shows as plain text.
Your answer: 2.9 kg
